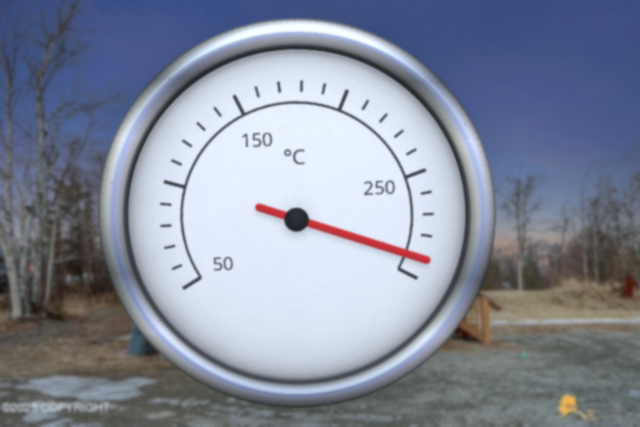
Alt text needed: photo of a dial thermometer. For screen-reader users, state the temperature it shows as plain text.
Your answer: 290 °C
